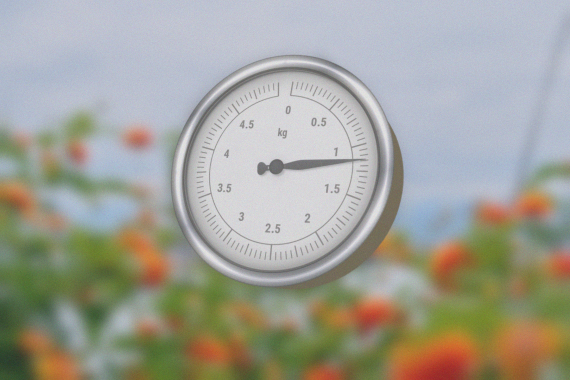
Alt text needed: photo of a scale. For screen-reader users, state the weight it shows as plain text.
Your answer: 1.15 kg
